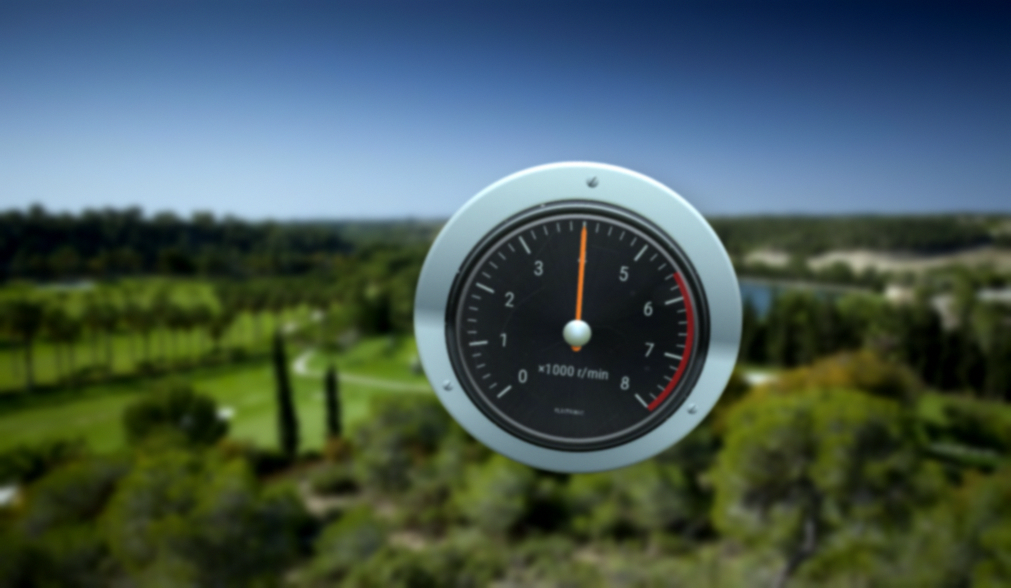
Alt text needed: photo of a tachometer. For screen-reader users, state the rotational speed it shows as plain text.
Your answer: 4000 rpm
